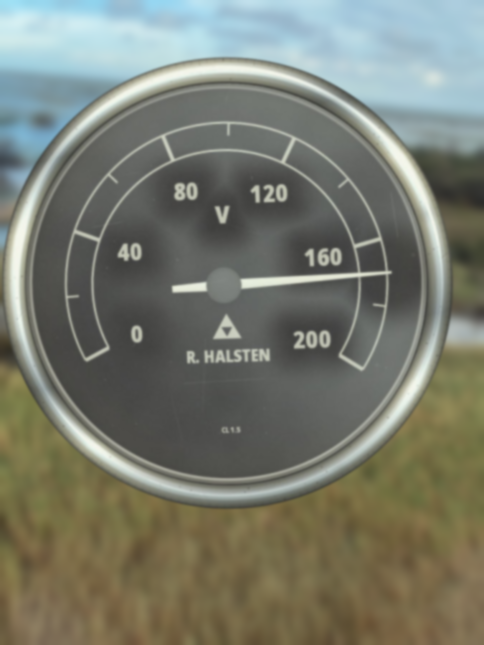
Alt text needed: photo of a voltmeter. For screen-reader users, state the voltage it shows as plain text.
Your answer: 170 V
